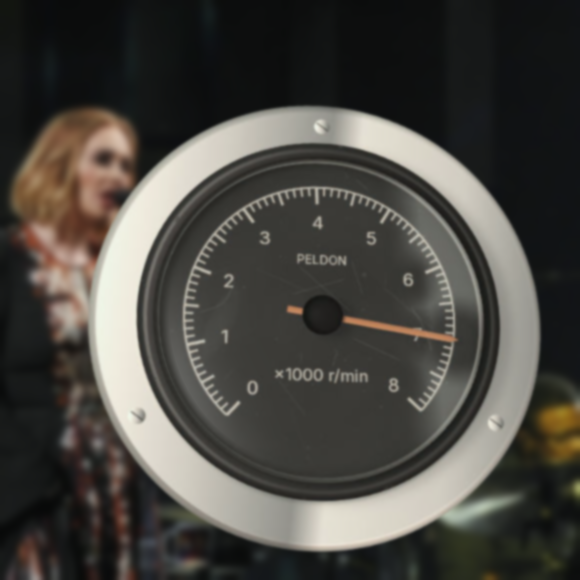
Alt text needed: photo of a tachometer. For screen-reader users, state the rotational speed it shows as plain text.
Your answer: 7000 rpm
